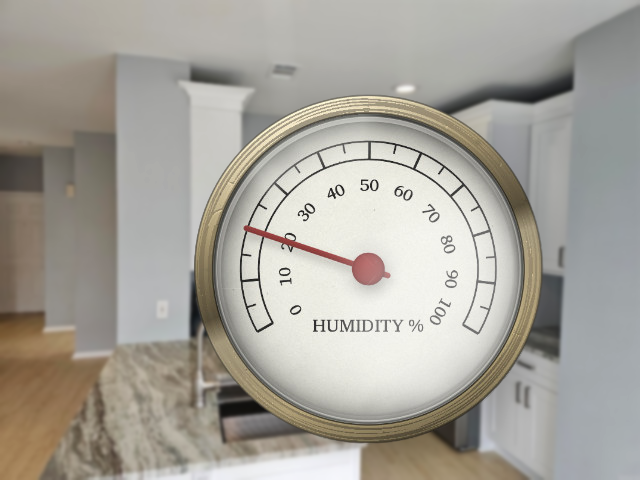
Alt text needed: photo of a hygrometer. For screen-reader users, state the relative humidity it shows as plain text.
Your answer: 20 %
